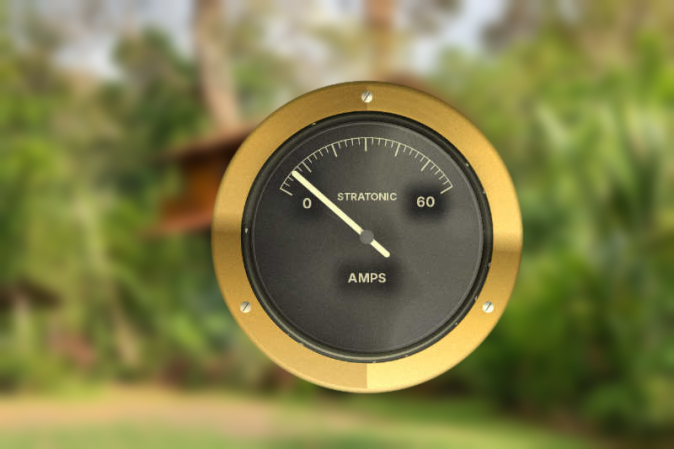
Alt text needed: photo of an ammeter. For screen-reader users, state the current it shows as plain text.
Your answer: 6 A
